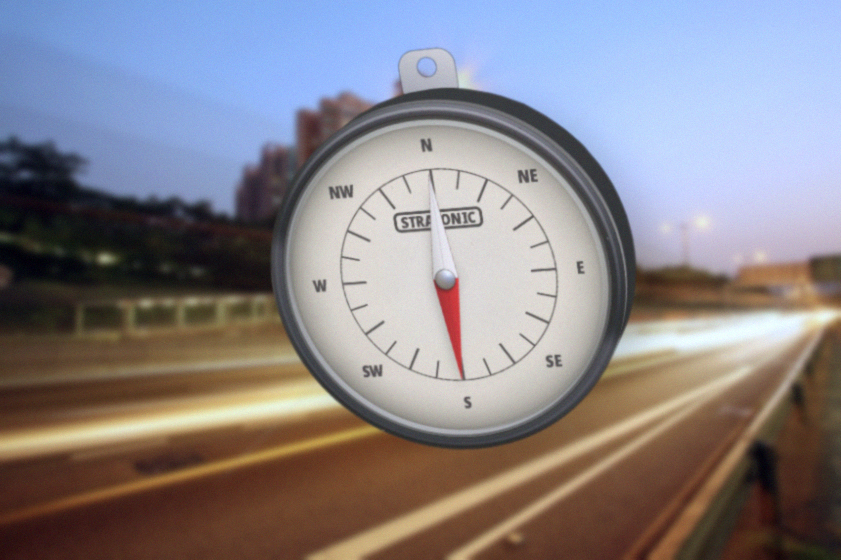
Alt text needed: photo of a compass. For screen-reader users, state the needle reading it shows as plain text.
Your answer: 180 °
